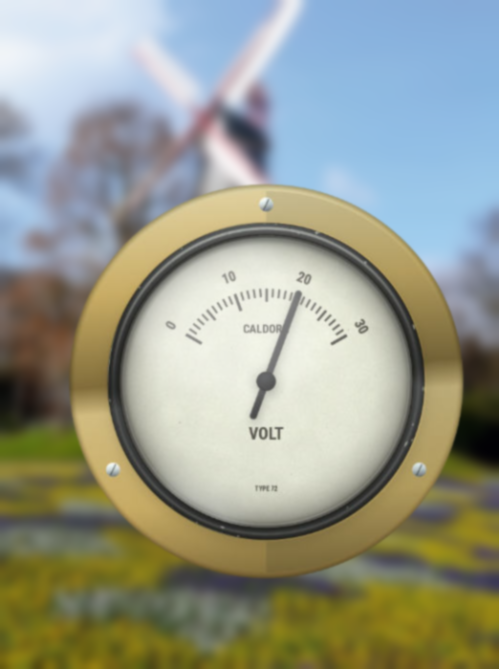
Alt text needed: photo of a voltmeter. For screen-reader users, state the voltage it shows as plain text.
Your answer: 20 V
